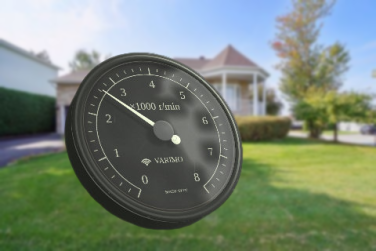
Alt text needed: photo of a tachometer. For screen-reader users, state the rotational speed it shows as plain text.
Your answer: 2600 rpm
